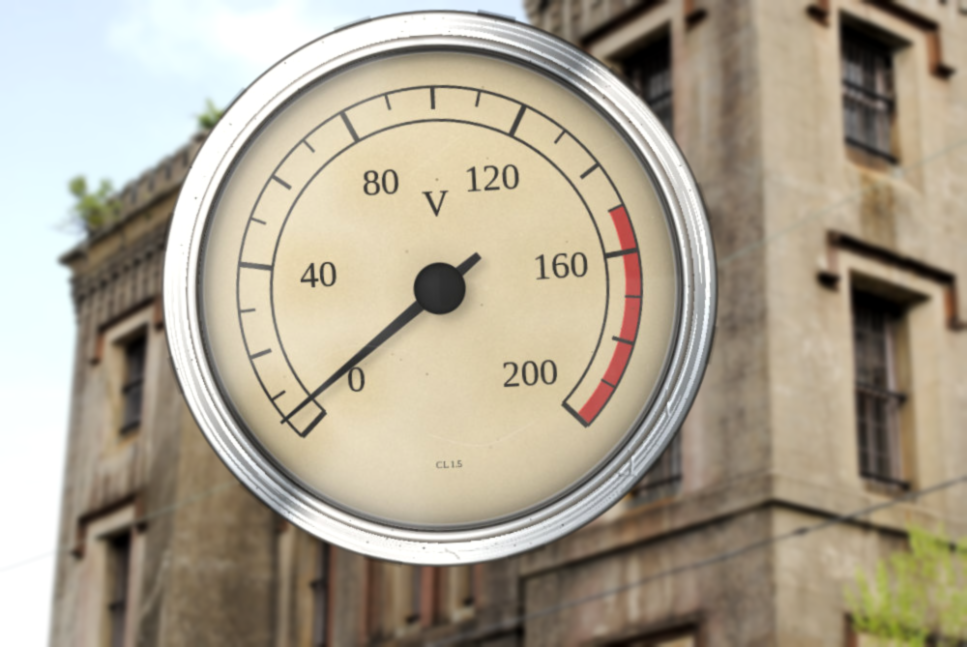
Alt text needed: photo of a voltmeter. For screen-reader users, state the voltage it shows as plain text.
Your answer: 5 V
